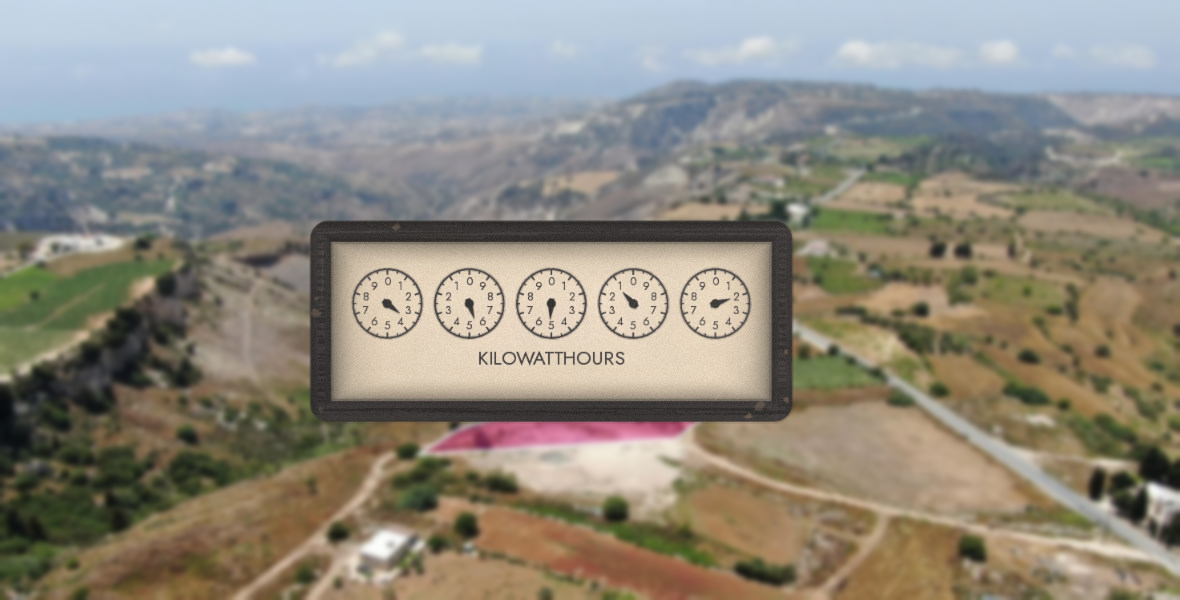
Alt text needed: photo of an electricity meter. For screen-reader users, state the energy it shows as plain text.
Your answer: 35512 kWh
